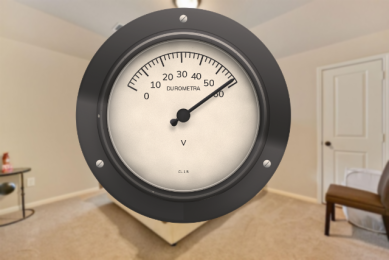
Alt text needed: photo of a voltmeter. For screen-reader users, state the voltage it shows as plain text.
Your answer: 58 V
